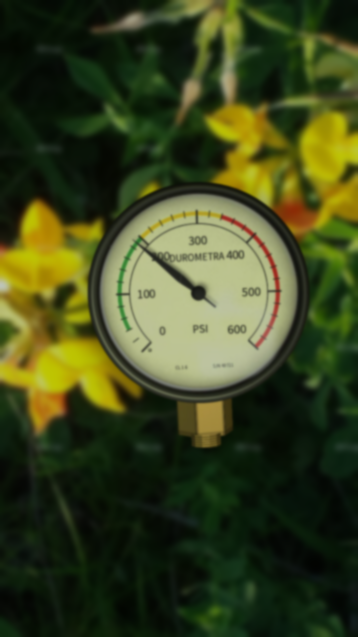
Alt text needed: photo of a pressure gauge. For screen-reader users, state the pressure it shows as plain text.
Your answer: 190 psi
